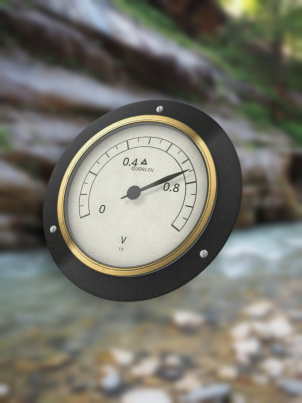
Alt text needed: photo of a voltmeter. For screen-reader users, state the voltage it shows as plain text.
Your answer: 0.75 V
